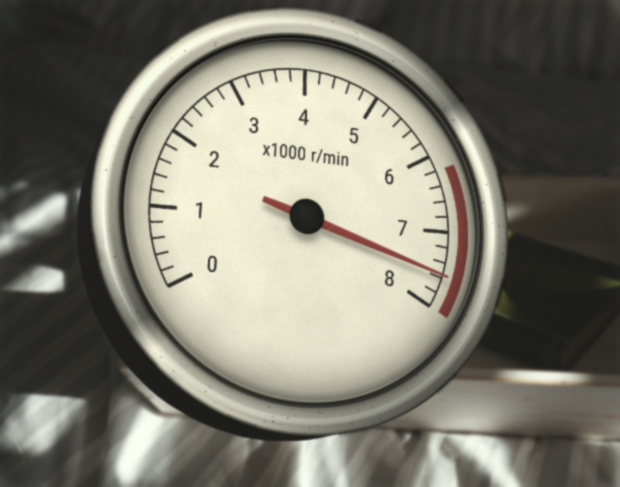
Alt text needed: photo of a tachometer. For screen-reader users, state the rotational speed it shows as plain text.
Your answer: 7600 rpm
